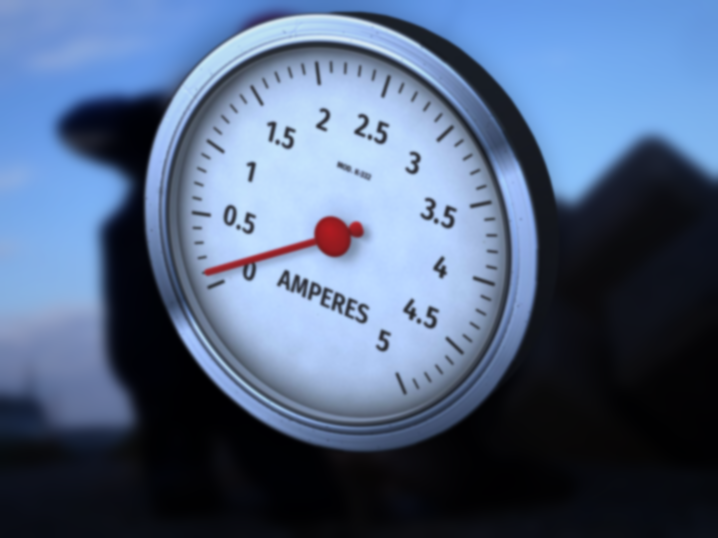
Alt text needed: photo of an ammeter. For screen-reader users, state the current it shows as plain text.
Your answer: 0.1 A
